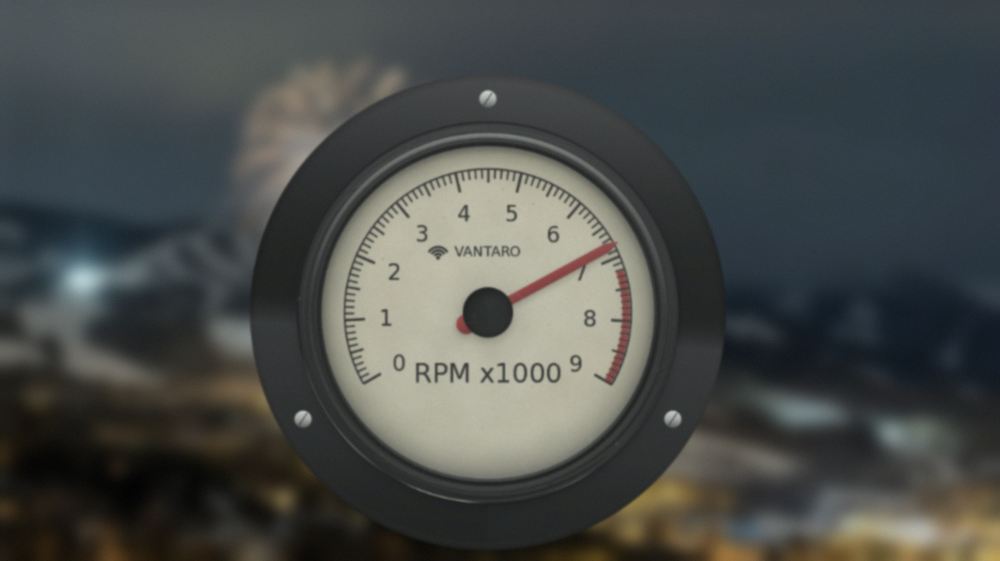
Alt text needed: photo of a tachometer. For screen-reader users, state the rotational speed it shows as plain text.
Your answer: 6800 rpm
